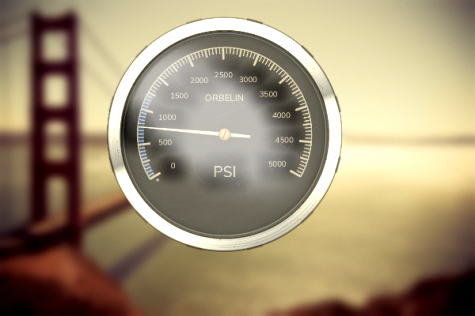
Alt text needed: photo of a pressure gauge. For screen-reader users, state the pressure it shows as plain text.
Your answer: 750 psi
